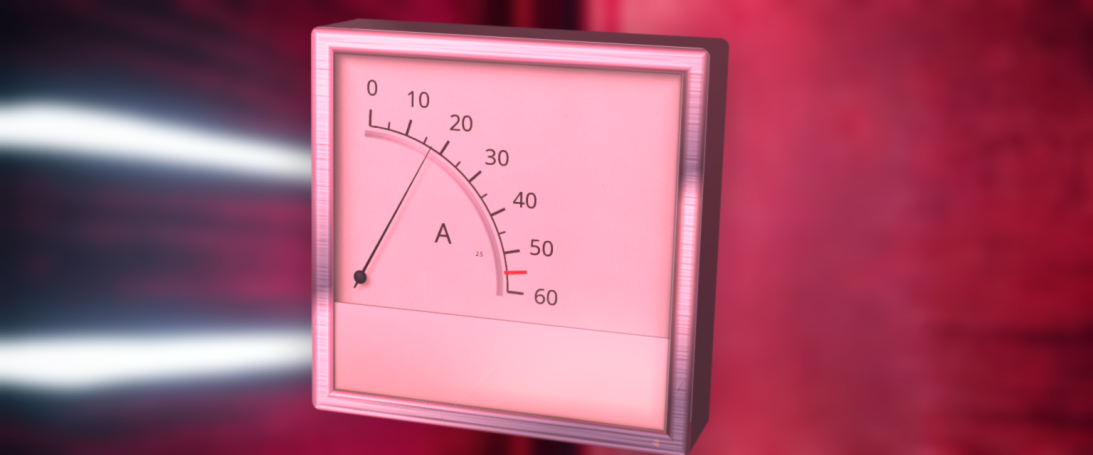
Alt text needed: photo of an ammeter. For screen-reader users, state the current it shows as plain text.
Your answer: 17.5 A
